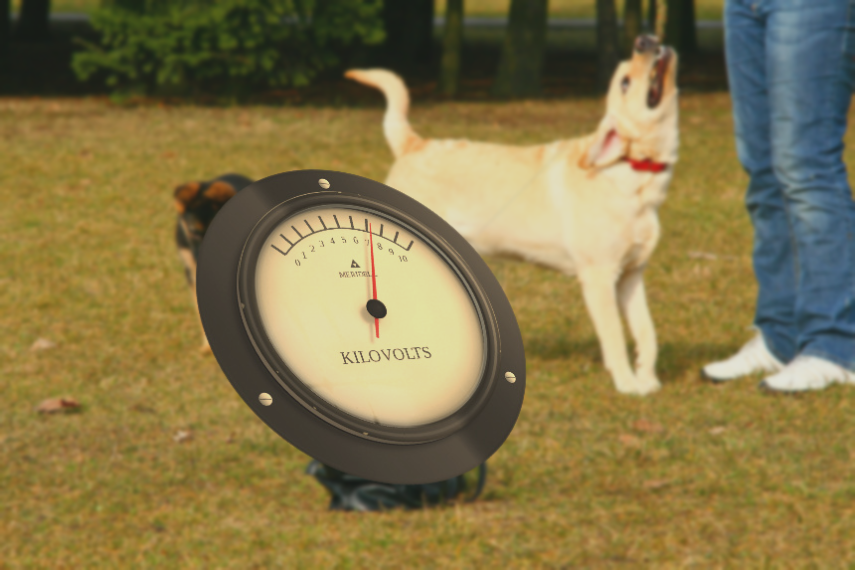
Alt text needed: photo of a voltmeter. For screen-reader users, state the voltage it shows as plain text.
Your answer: 7 kV
